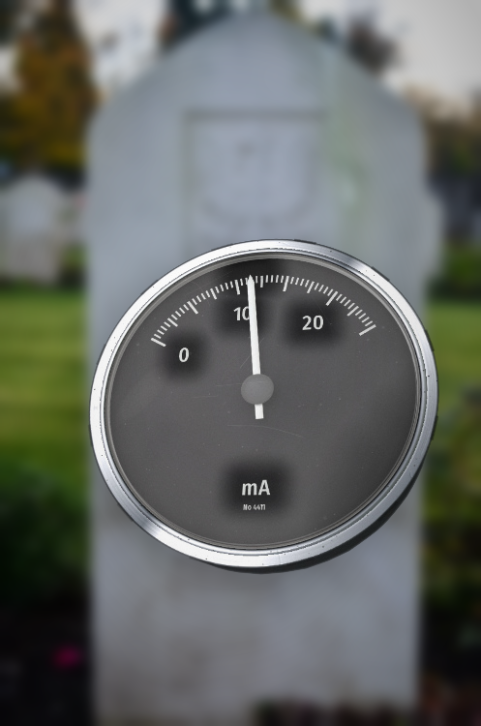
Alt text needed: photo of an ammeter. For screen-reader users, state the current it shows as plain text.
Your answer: 11.5 mA
